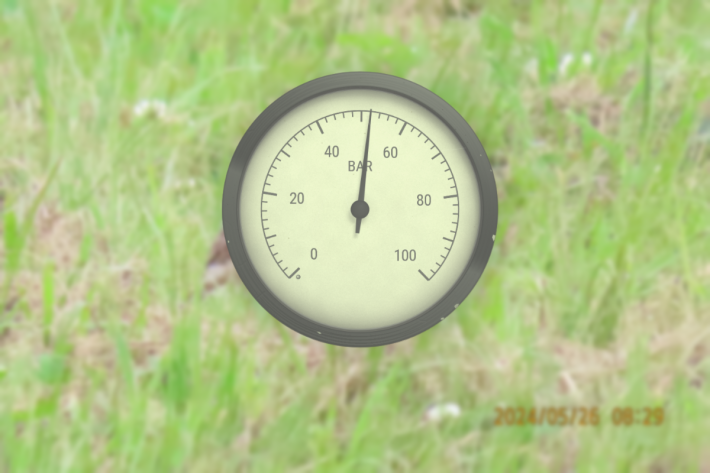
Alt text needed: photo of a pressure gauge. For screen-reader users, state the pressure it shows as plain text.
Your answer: 52 bar
